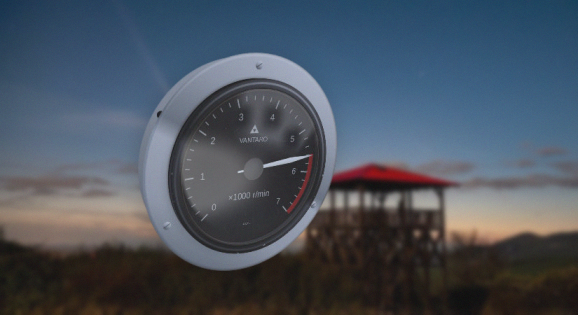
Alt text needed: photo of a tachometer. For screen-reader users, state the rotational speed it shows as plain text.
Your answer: 5600 rpm
